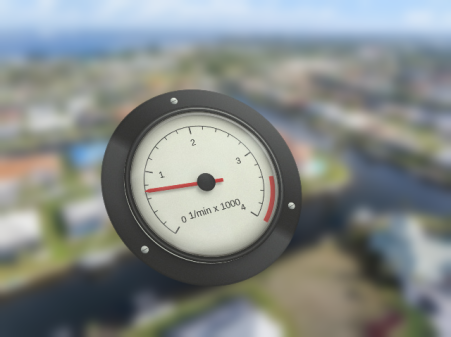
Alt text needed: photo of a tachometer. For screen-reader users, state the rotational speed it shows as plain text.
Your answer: 700 rpm
